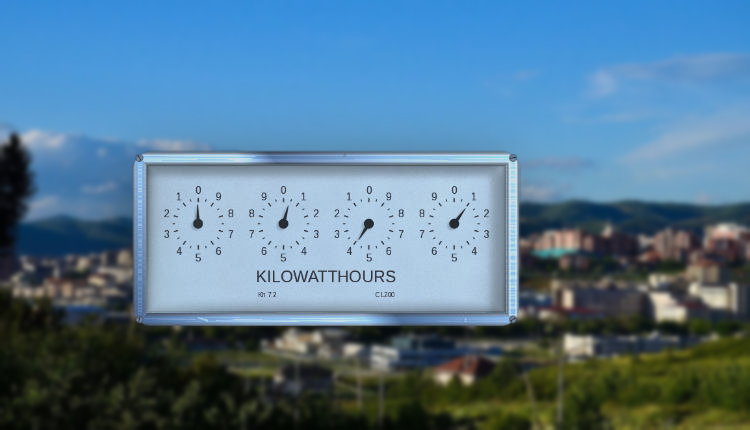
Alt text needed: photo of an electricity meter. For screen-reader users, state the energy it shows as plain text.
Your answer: 41 kWh
